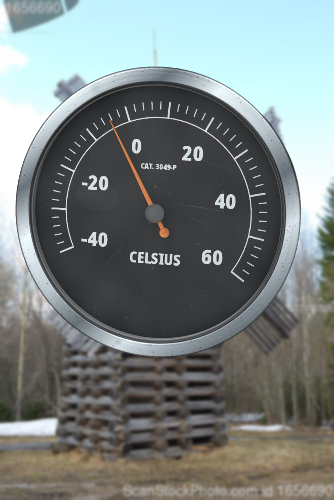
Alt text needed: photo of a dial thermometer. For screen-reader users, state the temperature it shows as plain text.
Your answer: -4 °C
